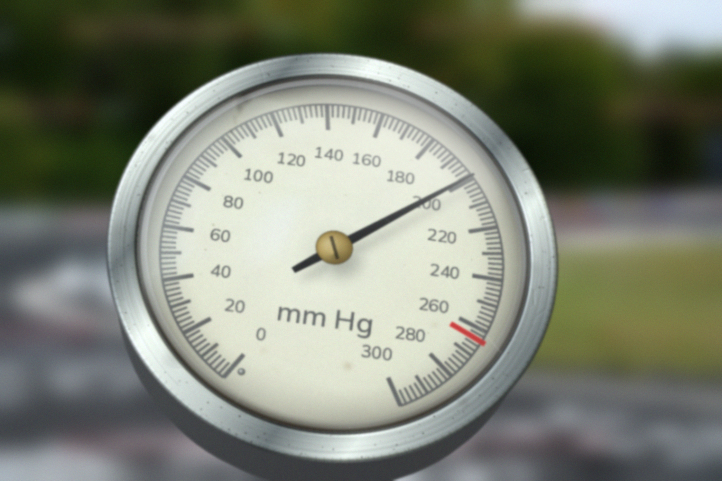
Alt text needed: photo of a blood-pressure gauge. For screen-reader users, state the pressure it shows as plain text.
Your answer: 200 mmHg
